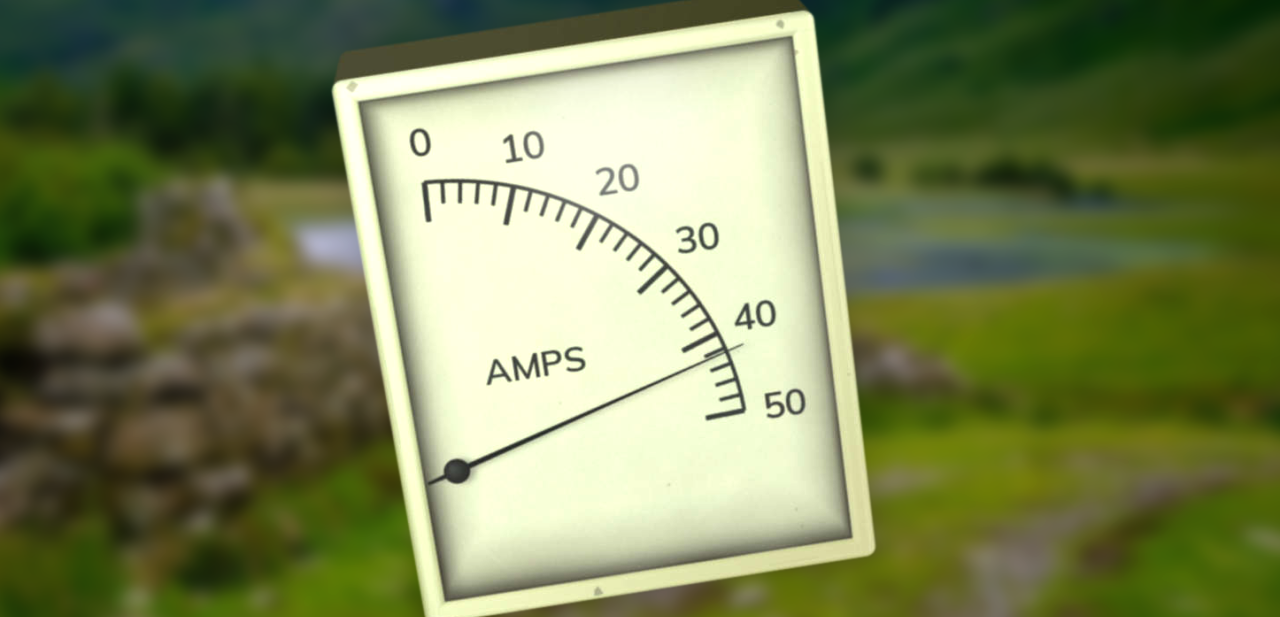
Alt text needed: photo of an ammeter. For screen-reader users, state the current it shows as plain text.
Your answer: 42 A
